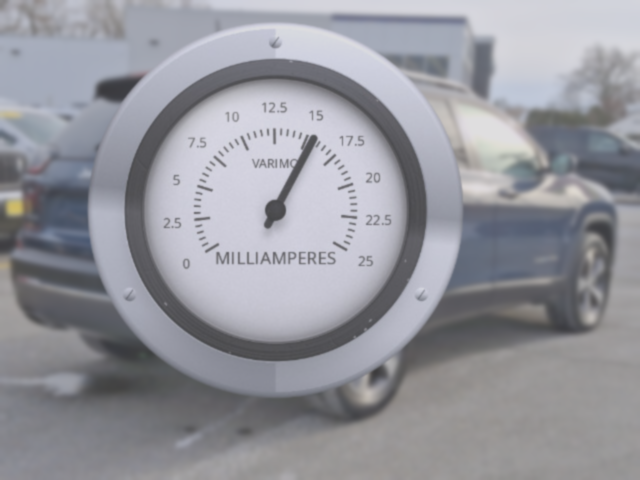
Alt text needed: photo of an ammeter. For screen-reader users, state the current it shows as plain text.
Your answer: 15.5 mA
